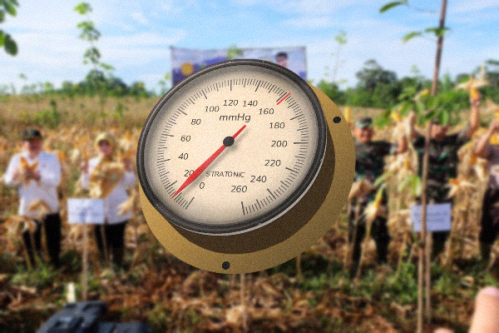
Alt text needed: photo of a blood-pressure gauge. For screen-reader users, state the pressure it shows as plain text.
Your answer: 10 mmHg
